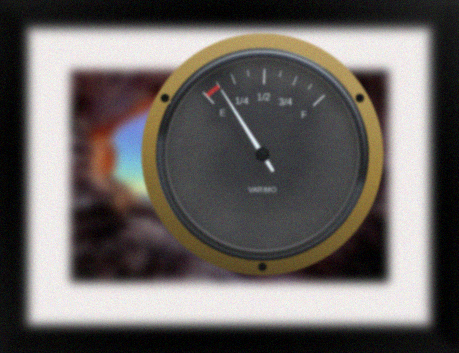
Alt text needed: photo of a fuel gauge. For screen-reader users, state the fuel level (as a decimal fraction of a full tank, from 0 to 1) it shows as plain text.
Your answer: 0.125
